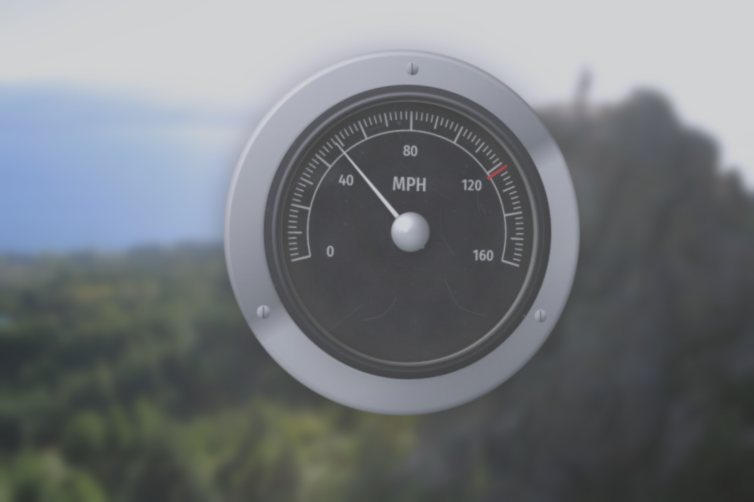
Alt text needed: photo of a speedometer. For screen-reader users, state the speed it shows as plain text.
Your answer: 48 mph
